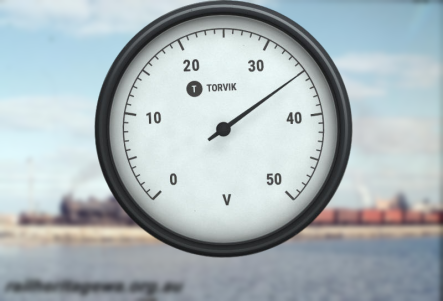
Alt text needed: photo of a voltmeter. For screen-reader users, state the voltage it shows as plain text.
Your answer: 35 V
